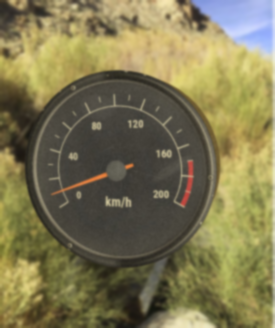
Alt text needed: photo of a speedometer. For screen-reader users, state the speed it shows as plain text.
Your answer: 10 km/h
